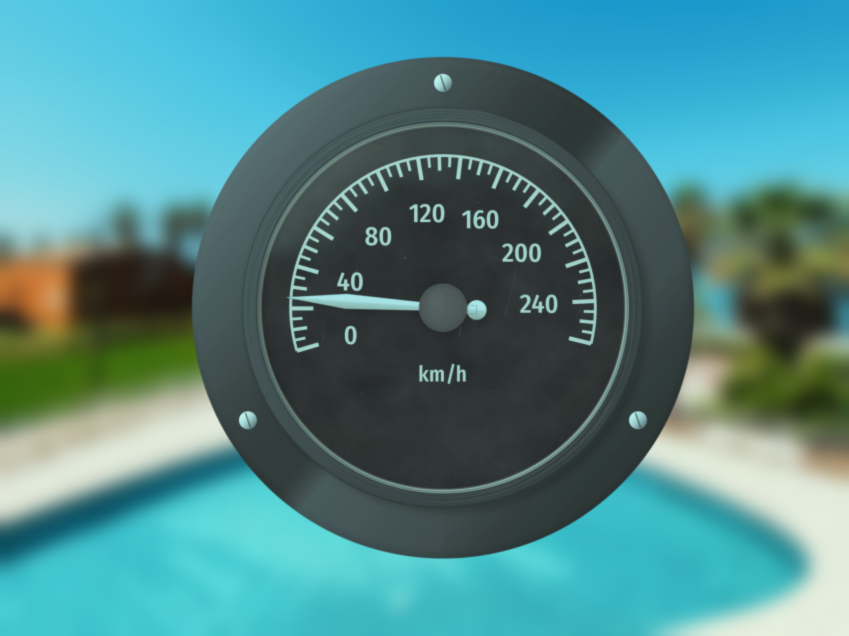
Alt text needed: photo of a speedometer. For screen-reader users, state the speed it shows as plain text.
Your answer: 25 km/h
